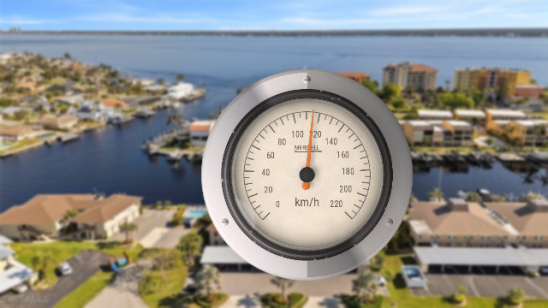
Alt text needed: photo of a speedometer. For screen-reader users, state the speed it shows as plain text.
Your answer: 115 km/h
